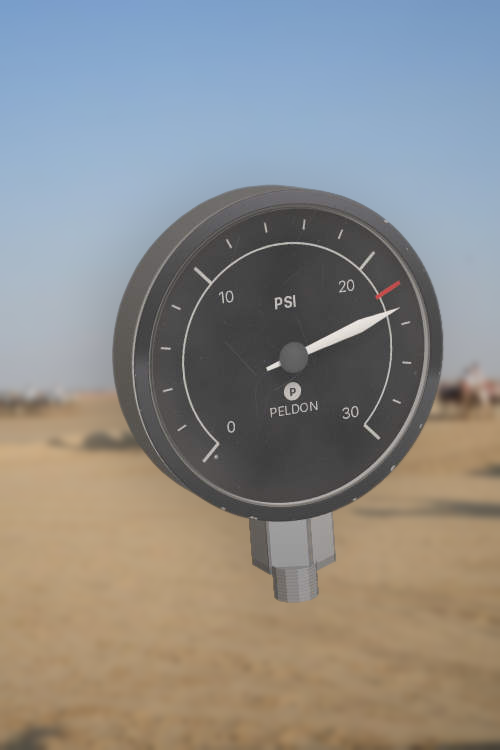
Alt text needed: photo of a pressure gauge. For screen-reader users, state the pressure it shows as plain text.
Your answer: 23 psi
